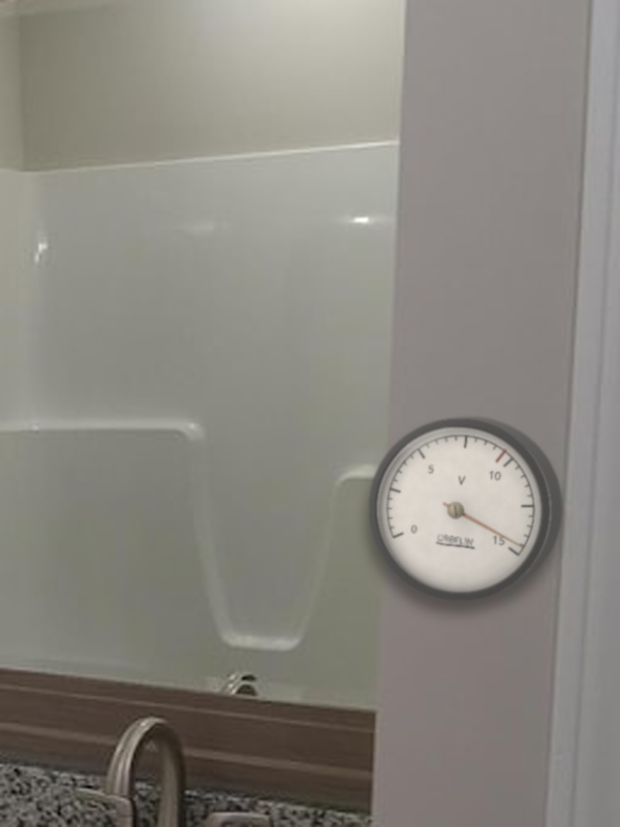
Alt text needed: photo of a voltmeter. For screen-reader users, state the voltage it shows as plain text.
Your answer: 14.5 V
